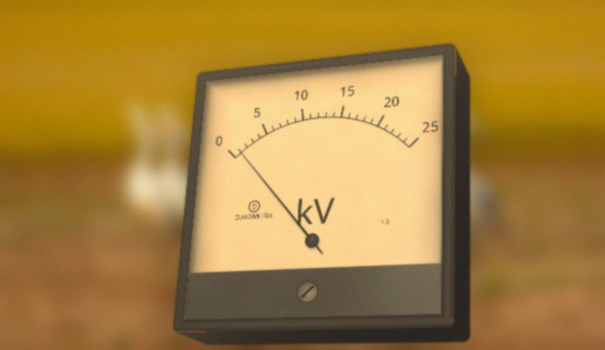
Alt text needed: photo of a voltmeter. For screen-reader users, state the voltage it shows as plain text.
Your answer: 1 kV
